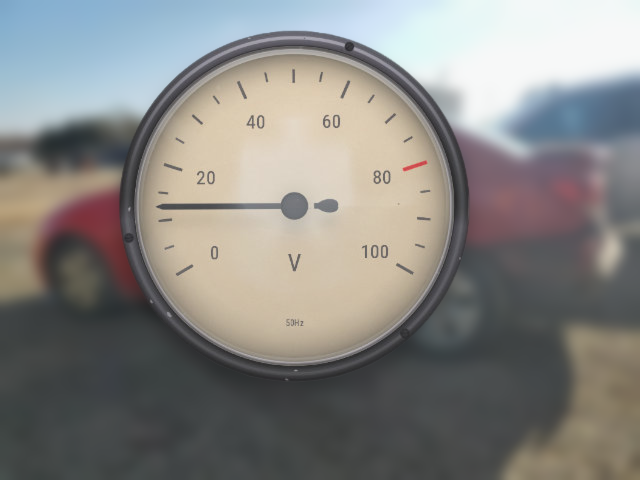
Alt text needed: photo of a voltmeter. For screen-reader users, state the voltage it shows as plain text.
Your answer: 12.5 V
